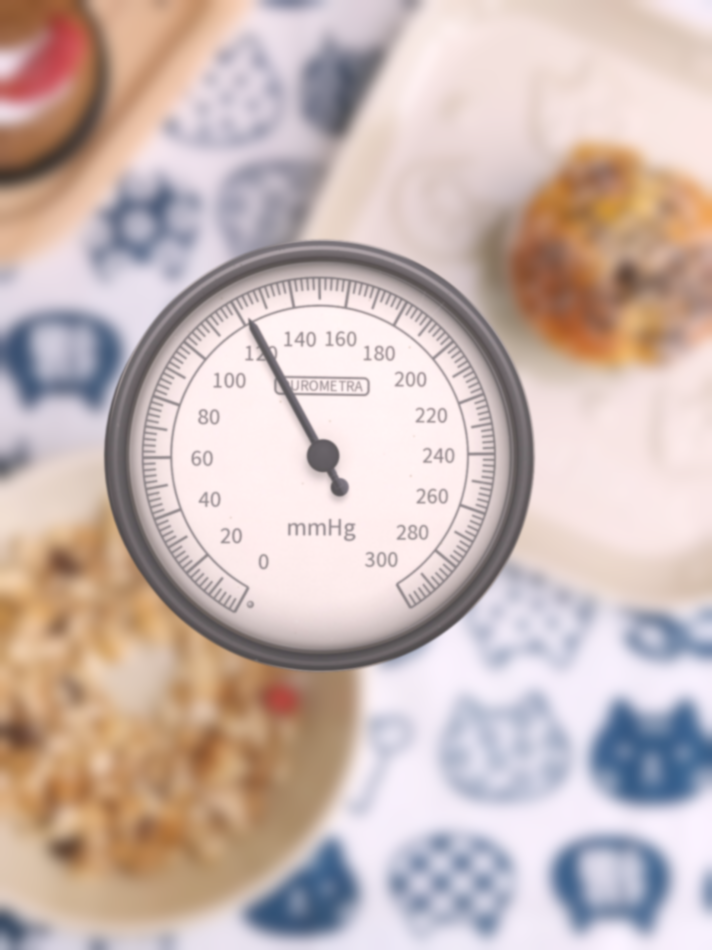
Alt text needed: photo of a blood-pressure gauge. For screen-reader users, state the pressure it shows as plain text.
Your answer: 122 mmHg
